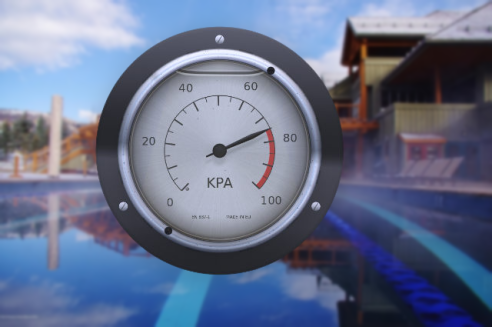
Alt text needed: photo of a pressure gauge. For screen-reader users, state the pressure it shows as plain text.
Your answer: 75 kPa
